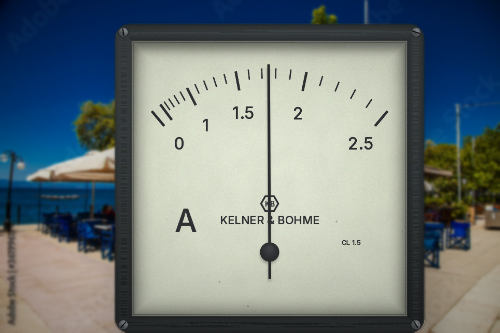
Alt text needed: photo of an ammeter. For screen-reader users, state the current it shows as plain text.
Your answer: 1.75 A
